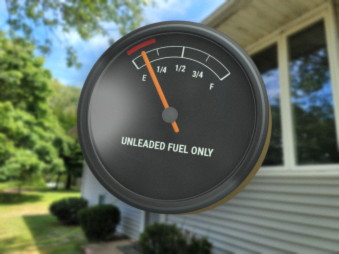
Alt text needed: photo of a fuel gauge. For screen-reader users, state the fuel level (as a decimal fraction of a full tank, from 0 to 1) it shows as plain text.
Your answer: 0.125
